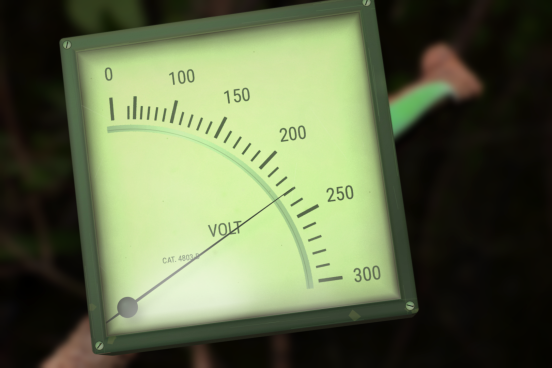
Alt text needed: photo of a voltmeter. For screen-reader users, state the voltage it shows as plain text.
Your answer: 230 V
